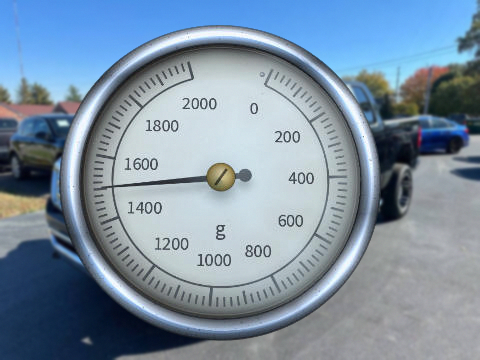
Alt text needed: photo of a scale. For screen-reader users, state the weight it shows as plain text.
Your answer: 1500 g
